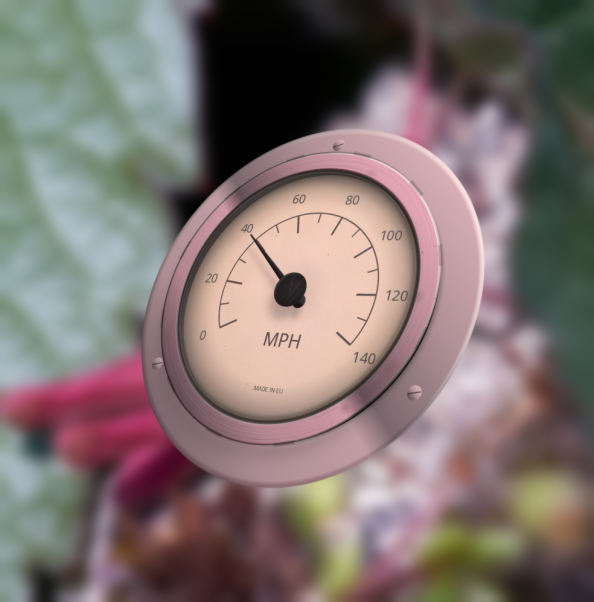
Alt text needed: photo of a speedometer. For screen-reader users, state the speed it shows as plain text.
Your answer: 40 mph
